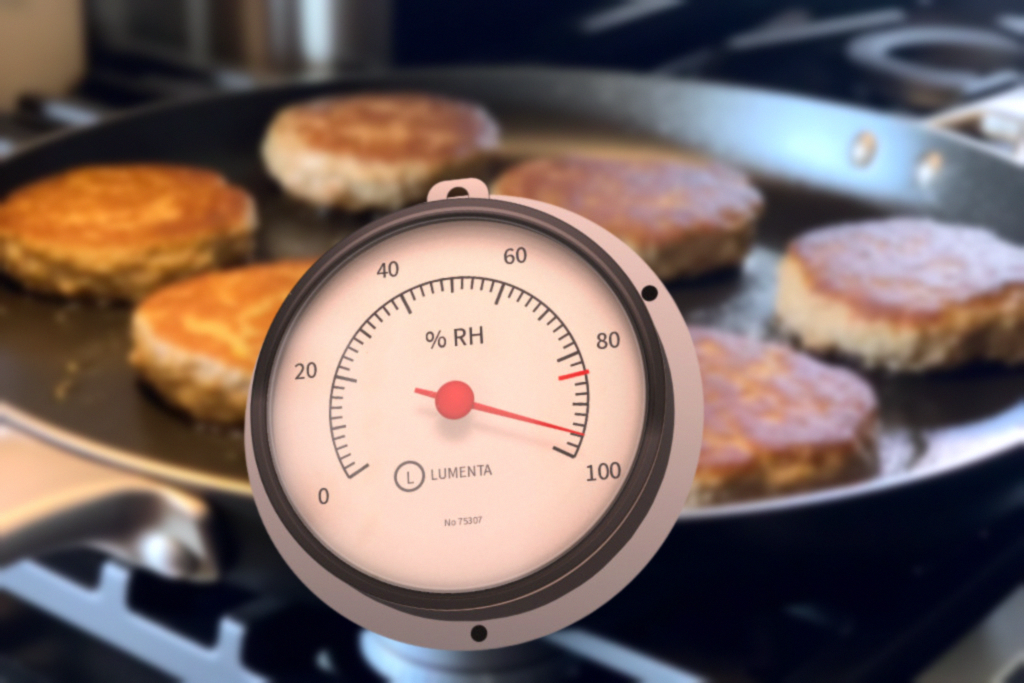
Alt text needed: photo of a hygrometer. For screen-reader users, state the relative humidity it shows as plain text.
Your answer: 96 %
